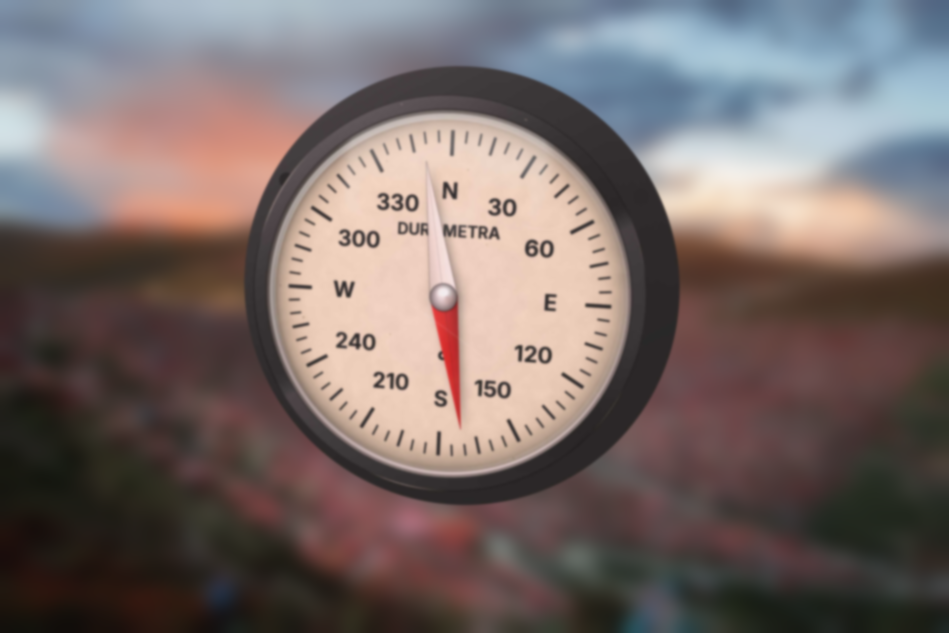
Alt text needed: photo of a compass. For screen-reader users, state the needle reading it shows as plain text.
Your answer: 170 °
